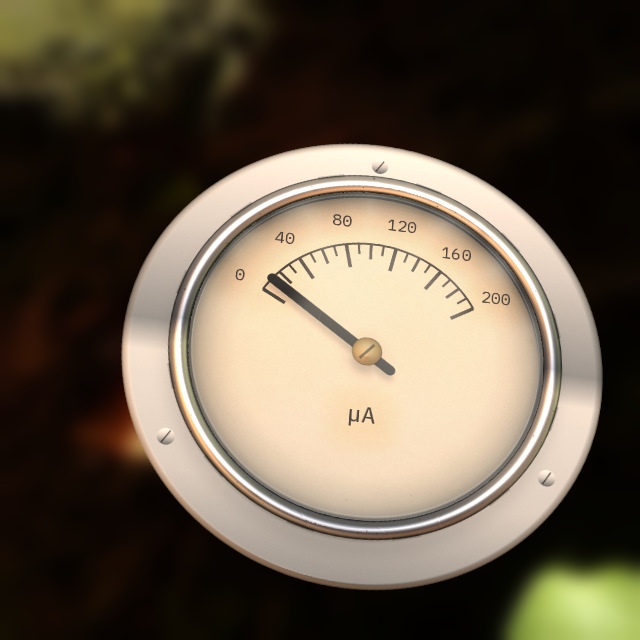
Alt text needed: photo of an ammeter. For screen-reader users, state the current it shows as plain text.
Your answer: 10 µA
